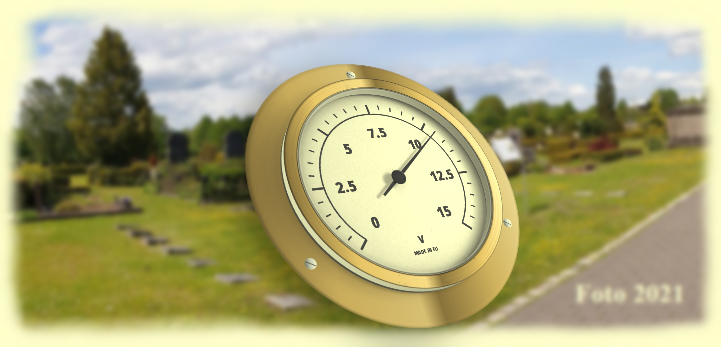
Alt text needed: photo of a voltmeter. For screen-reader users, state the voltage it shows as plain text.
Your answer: 10.5 V
